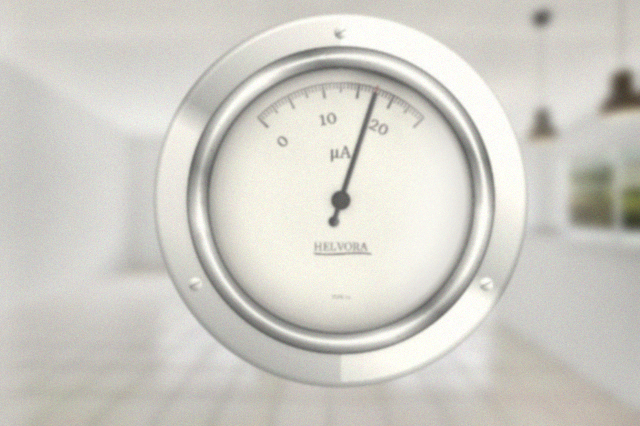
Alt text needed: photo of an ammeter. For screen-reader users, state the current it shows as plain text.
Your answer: 17.5 µA
